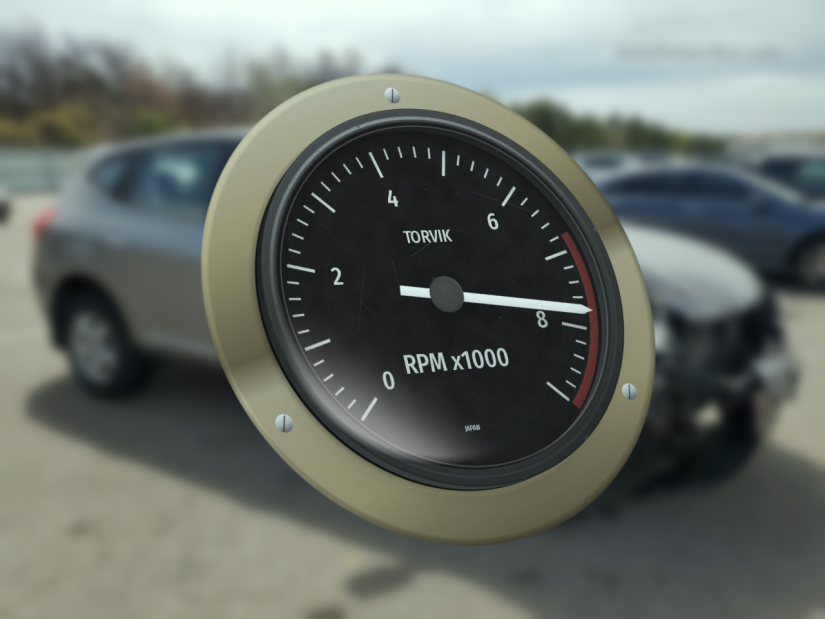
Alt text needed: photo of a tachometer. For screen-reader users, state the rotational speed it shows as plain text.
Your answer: 7800 rpm
